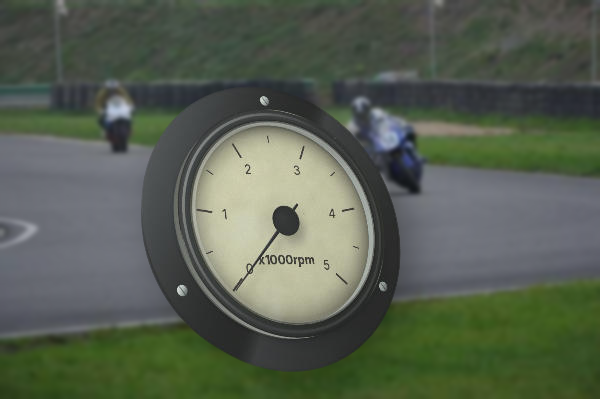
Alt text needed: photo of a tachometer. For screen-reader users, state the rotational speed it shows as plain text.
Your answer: 0 rpm
